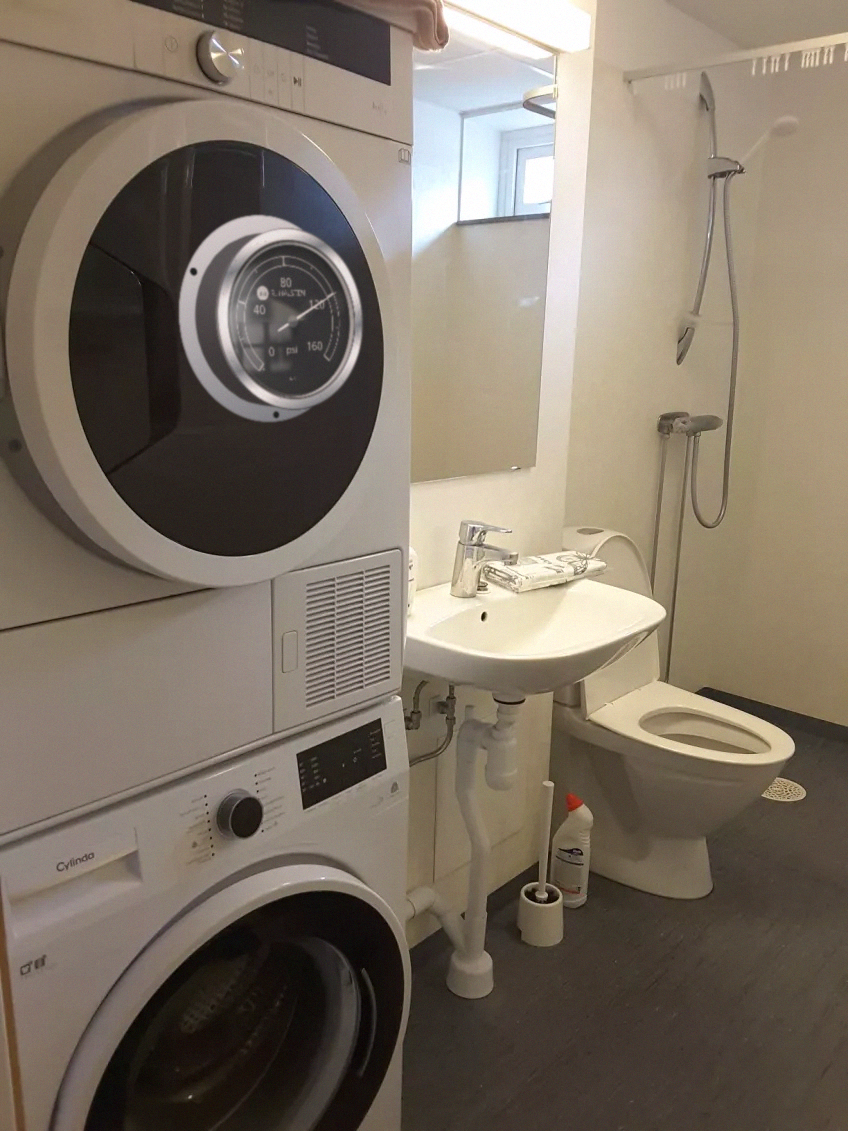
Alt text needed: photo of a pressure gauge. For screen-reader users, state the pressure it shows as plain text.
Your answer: 120 psi
